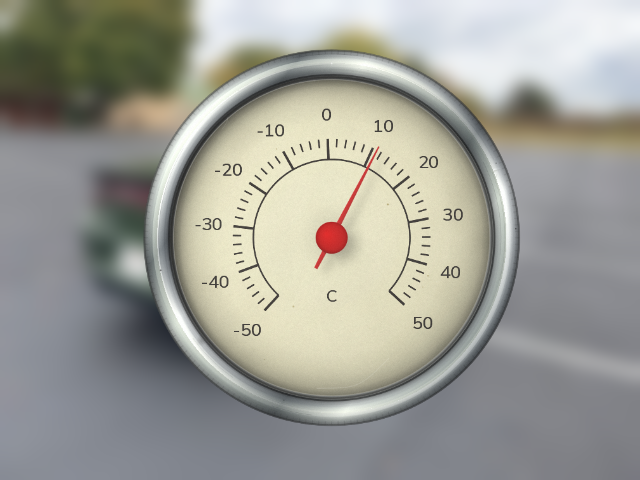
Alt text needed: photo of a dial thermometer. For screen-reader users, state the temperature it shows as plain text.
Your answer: 11 °C
